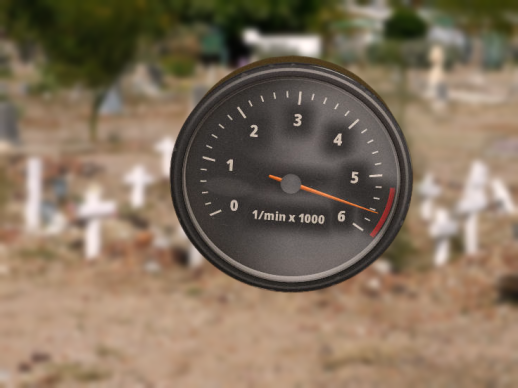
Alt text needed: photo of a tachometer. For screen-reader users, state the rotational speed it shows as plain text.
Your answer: 5600 rpm
